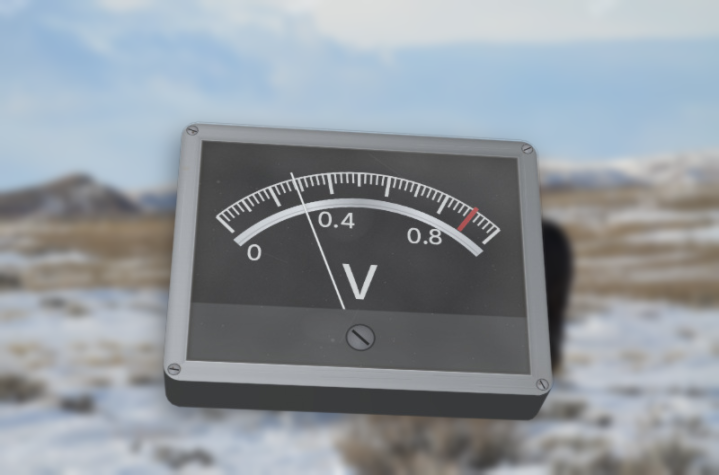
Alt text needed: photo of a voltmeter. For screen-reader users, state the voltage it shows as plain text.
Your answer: 0.28 V
